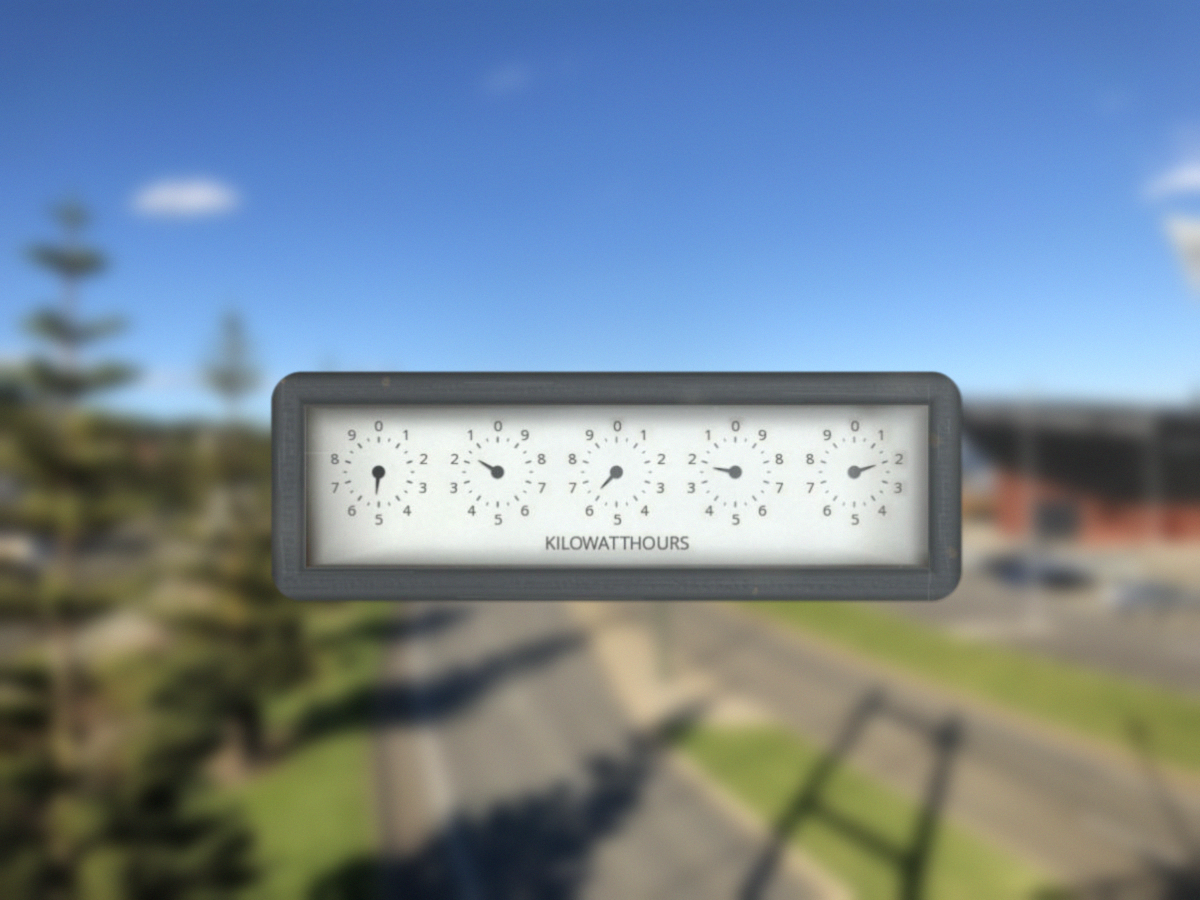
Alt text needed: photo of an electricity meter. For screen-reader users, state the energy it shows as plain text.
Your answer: 51622 kWh
